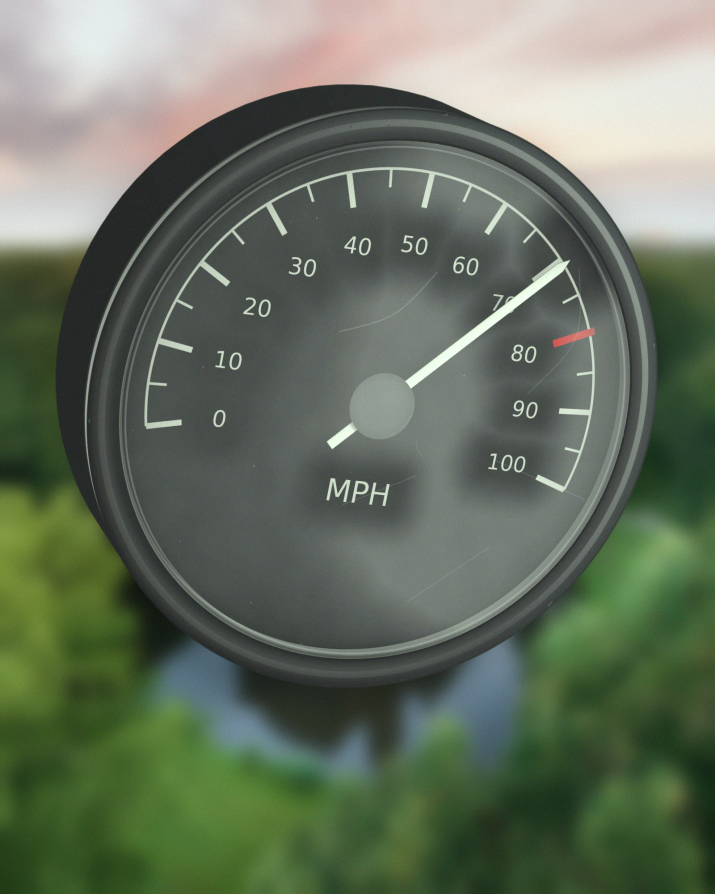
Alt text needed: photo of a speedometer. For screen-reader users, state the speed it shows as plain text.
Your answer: 70 mph
